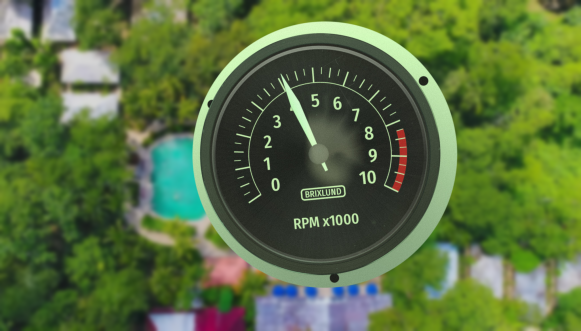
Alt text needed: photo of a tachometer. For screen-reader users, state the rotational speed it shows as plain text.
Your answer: 4125 rpm
